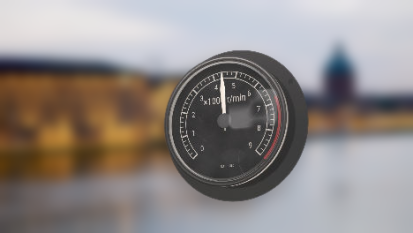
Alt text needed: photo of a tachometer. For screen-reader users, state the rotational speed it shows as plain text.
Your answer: 4400 rpm
